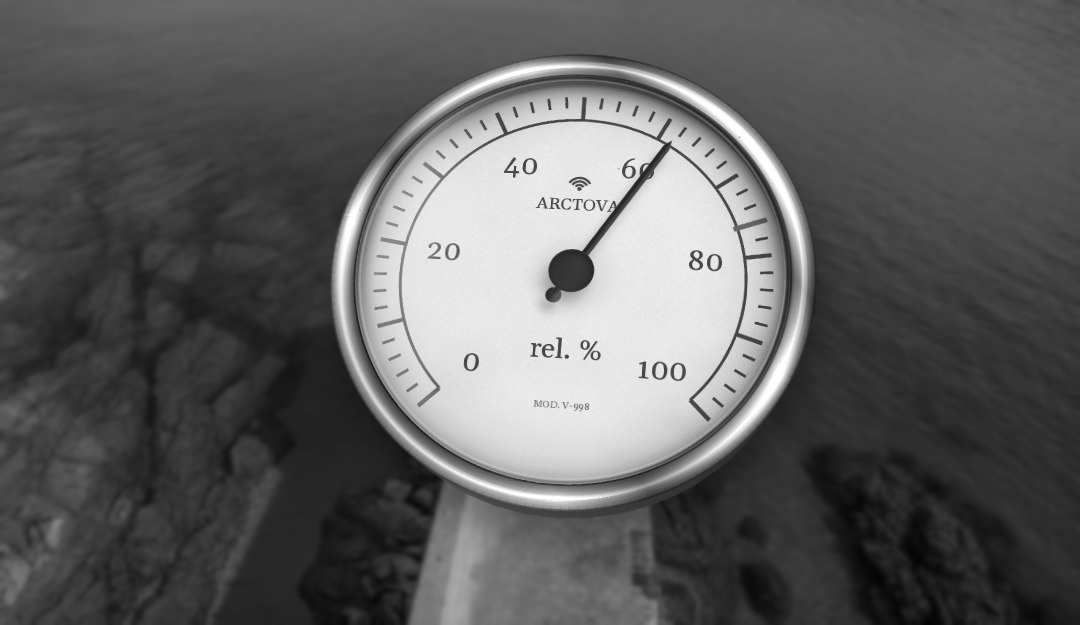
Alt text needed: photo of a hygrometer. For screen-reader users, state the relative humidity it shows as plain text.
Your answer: 62 %
